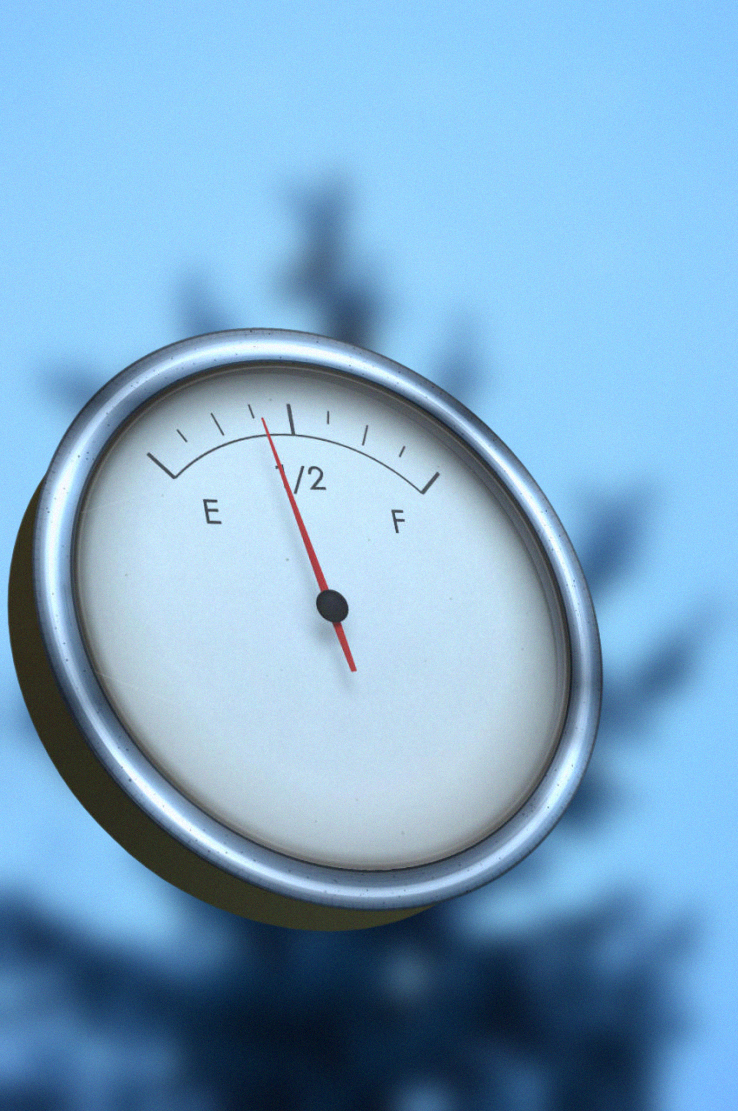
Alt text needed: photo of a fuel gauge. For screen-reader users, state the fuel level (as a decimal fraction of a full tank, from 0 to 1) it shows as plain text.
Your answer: 0.375
